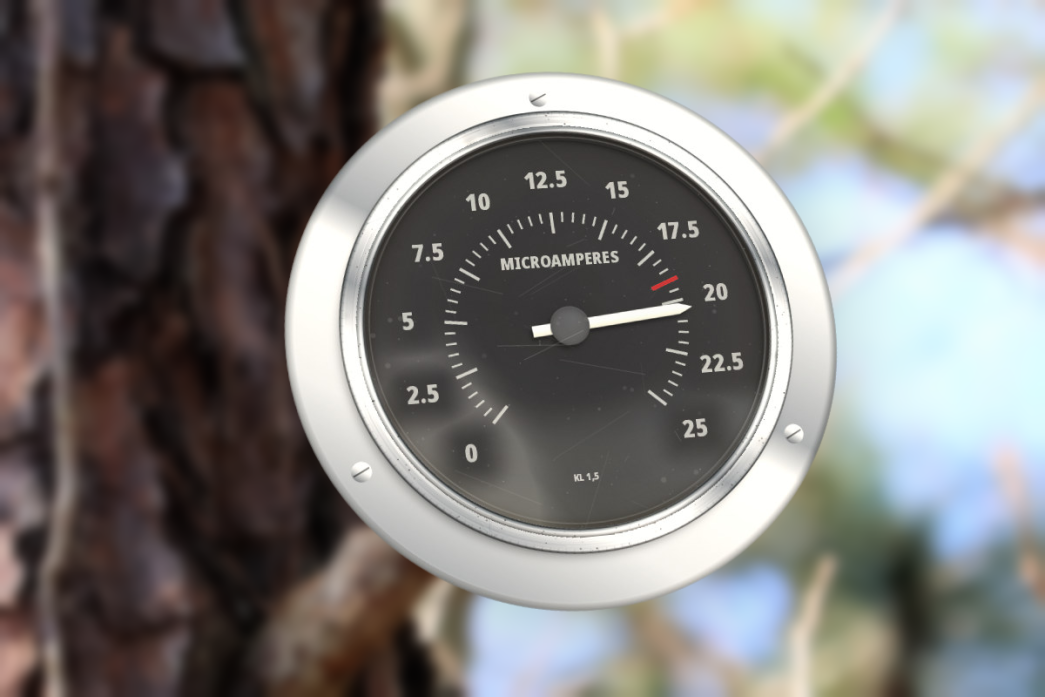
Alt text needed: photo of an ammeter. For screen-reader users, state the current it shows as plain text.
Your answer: 20.5 µA
